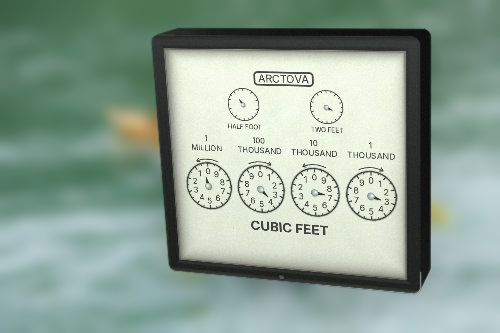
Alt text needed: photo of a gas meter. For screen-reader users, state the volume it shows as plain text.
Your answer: 37300 ft³
